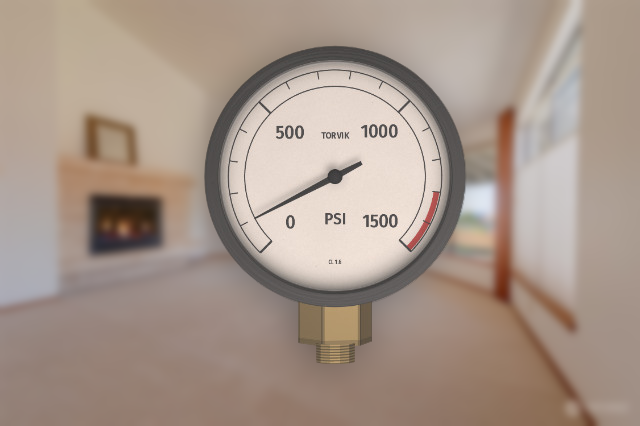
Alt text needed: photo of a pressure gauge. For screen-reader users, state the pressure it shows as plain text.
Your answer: 100 psi
